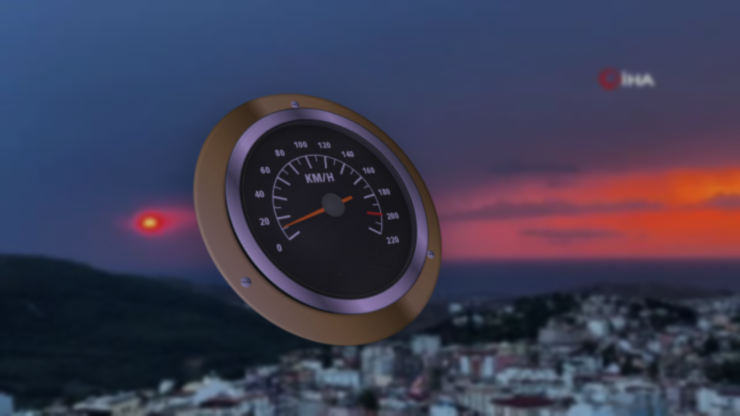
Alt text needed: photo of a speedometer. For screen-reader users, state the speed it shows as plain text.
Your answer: 10 km/h
